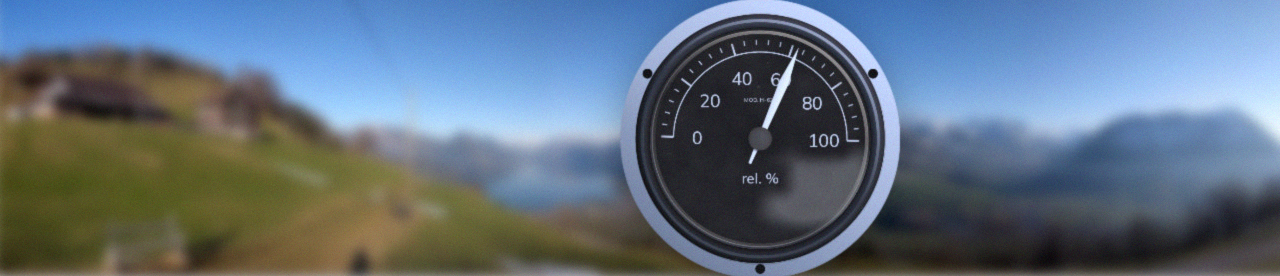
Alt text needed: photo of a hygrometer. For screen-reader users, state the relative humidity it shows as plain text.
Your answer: 62 %
